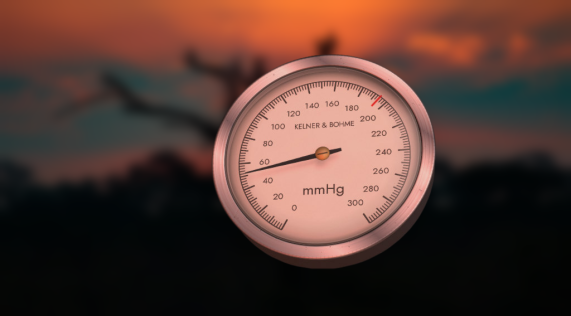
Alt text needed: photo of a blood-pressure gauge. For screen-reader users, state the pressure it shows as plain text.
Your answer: 50 mmHg
